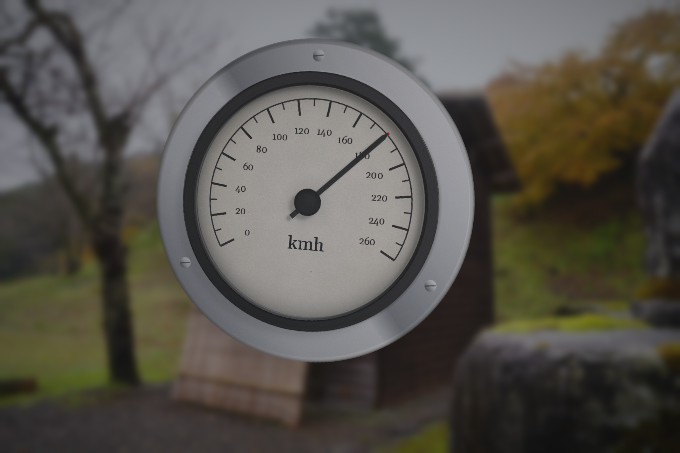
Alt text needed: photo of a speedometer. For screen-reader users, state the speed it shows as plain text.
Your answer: 180 km/h
